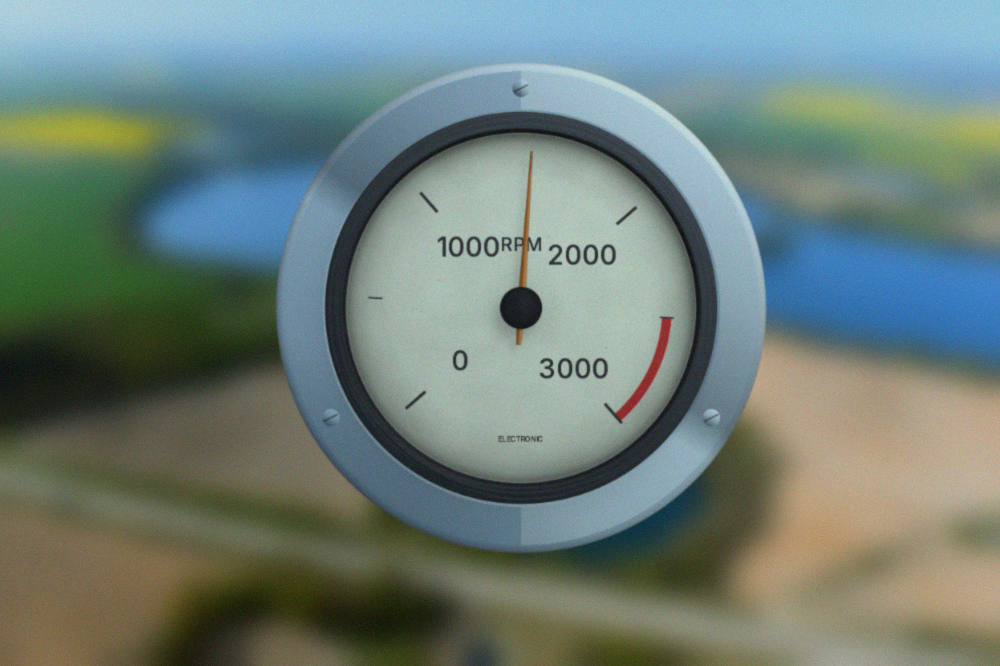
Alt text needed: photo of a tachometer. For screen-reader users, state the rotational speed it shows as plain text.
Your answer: 1500 rpm
